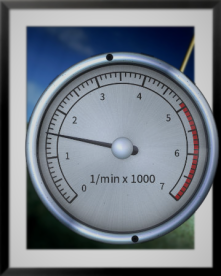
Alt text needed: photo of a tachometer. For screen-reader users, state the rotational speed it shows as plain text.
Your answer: 1500 rpm
